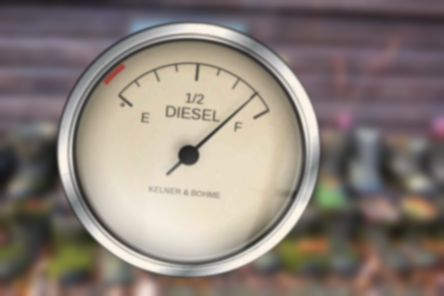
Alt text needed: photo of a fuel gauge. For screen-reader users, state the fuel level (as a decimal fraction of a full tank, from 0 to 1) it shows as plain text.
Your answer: 0.875
